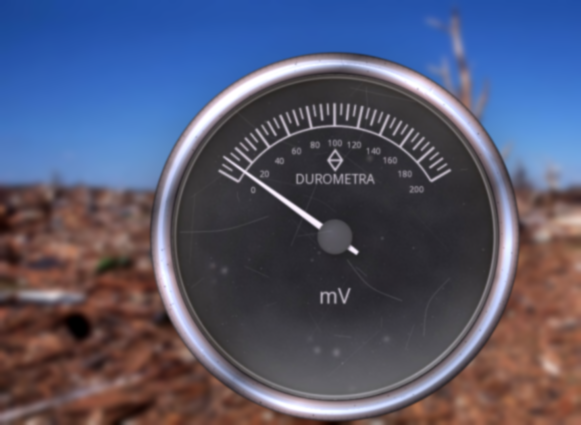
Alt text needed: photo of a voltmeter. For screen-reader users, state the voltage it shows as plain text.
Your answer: 10 mV
